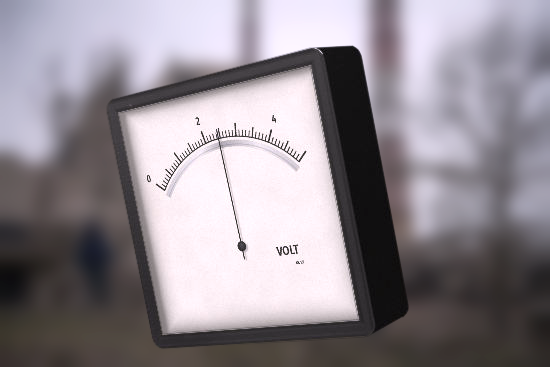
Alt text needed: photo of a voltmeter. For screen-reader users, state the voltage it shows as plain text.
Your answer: 2.5 V
